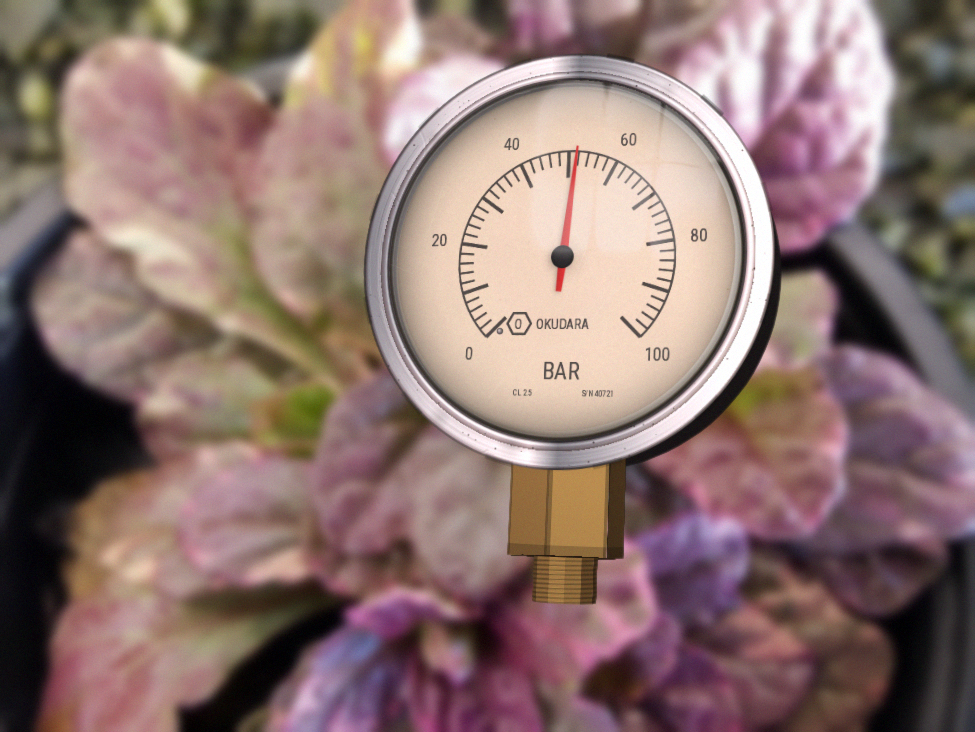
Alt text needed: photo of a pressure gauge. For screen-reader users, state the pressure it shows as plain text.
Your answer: 52 bar
